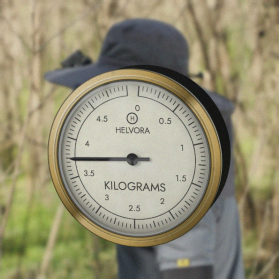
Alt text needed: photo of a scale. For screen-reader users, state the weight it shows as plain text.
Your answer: 3.75 kg
